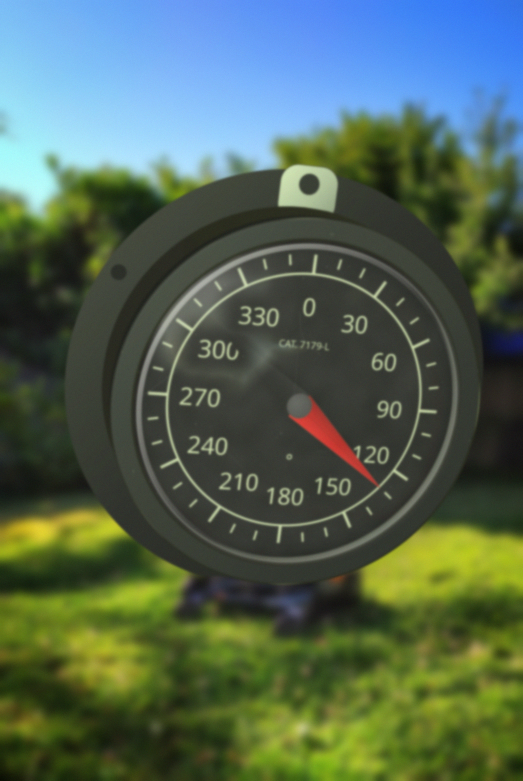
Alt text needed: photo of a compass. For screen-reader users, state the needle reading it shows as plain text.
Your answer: 130 °
